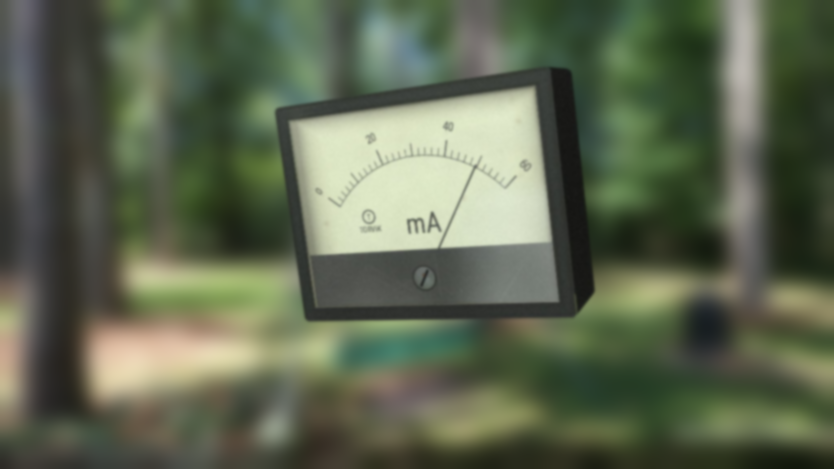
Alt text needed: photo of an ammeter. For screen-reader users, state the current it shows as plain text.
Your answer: 50 mA
